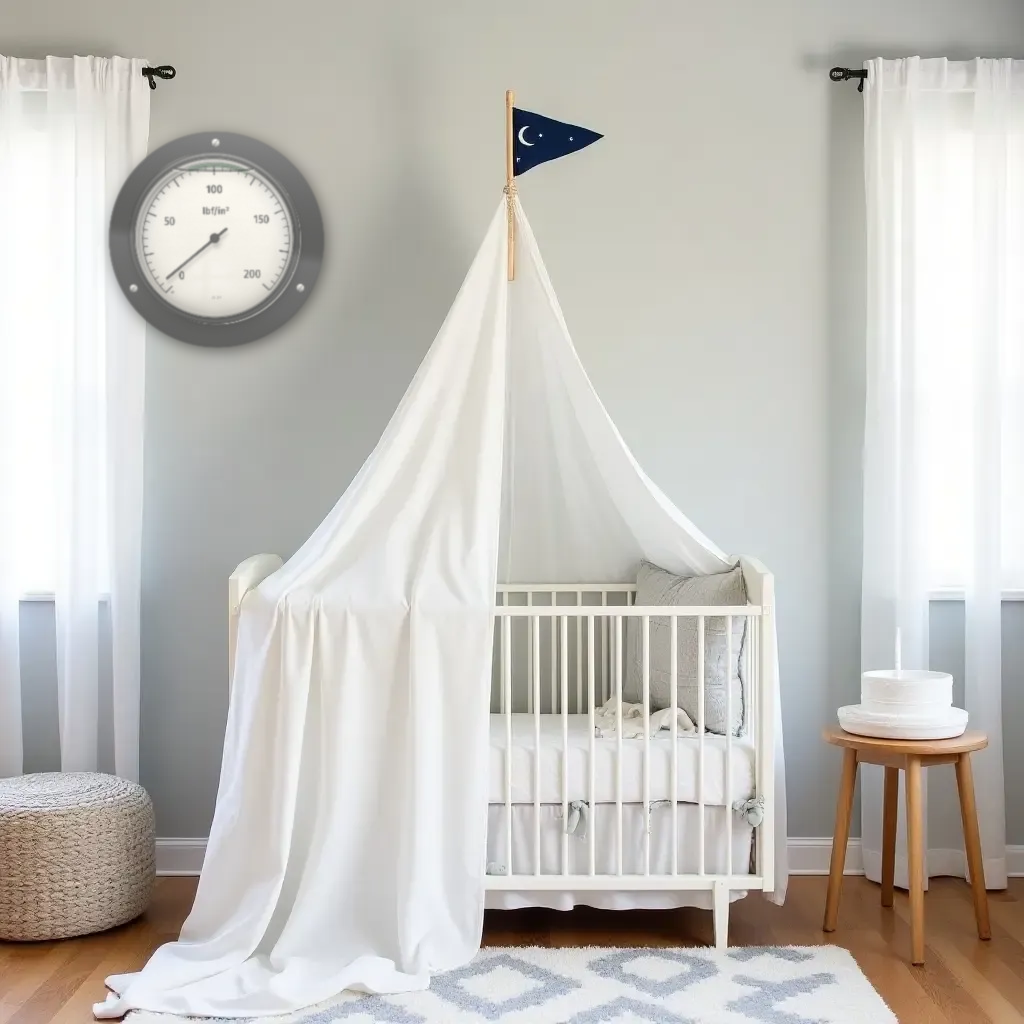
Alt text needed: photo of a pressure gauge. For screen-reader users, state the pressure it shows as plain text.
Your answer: 5 psi
